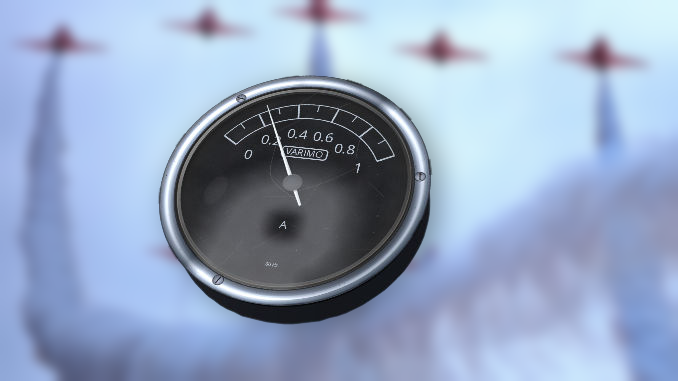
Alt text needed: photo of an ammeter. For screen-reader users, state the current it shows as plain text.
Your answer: 0.25 A
